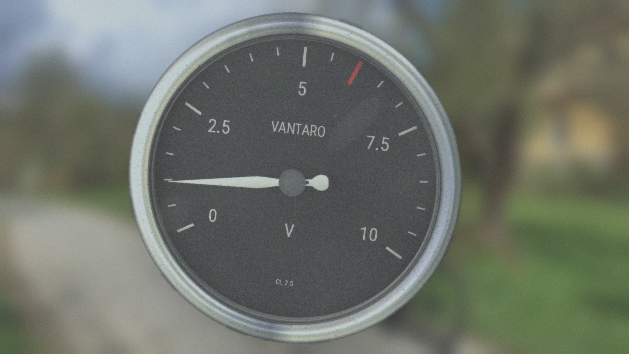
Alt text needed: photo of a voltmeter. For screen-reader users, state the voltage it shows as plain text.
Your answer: 1 V
